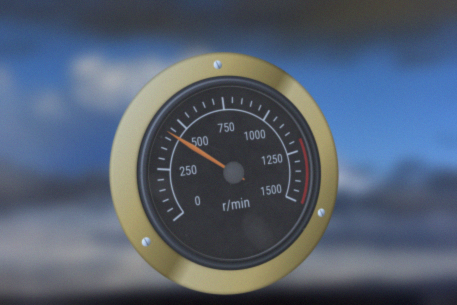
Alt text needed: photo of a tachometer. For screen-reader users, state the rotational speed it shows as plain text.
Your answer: 425 rpm
